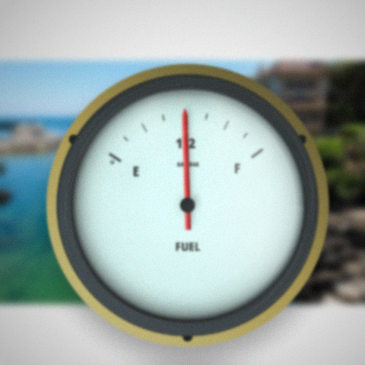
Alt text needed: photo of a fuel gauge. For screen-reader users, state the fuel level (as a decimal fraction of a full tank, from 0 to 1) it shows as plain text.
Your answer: 0.5
